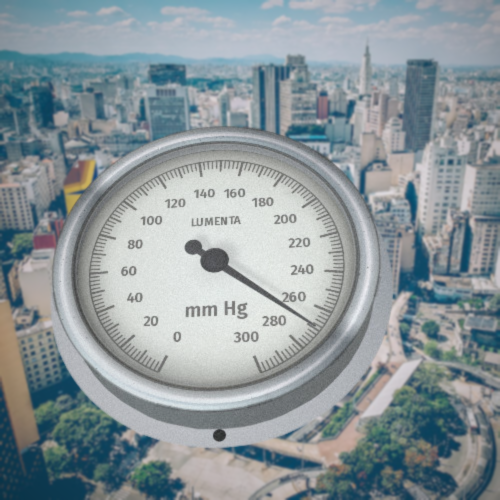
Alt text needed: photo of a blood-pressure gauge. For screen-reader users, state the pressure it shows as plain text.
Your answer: 270 mmHg
